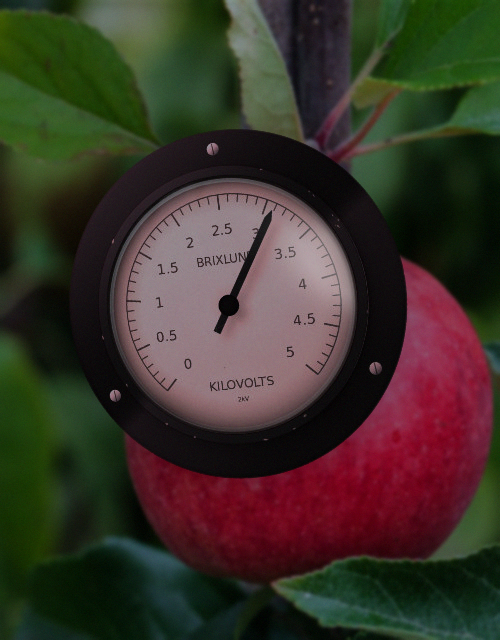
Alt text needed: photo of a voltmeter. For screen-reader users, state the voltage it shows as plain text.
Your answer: 3.1 kV
